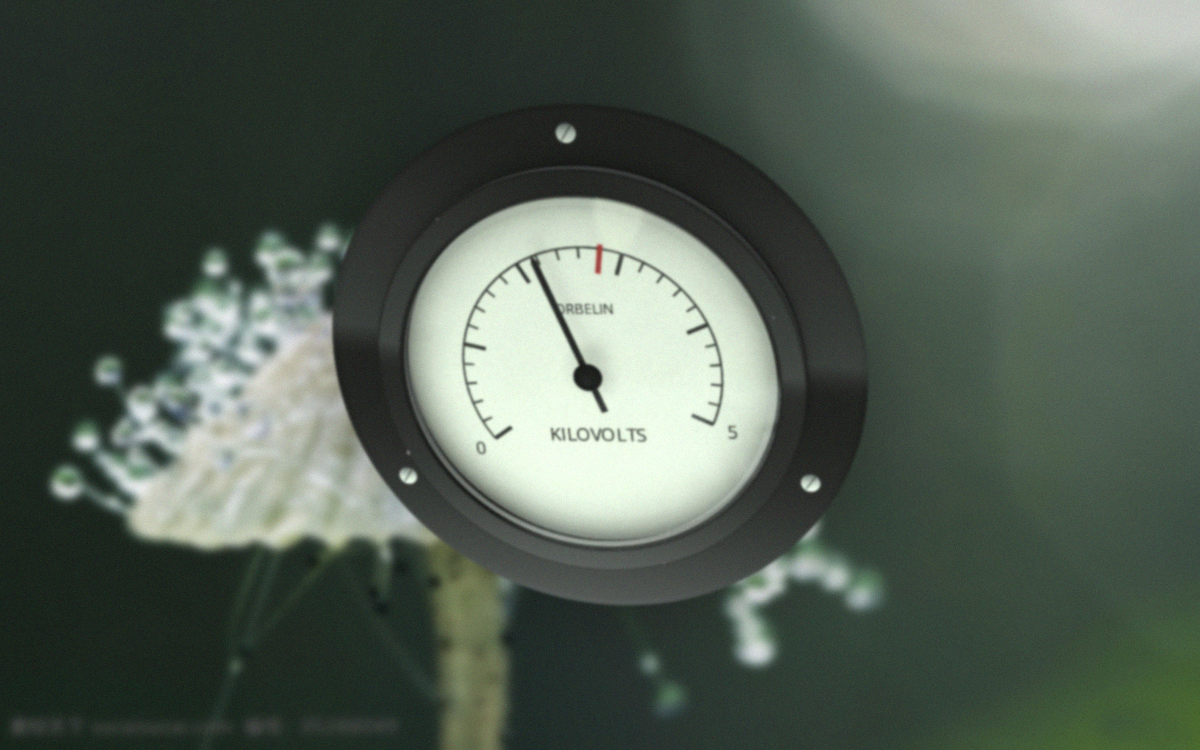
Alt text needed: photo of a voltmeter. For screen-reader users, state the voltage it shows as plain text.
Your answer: 2.2 kV
